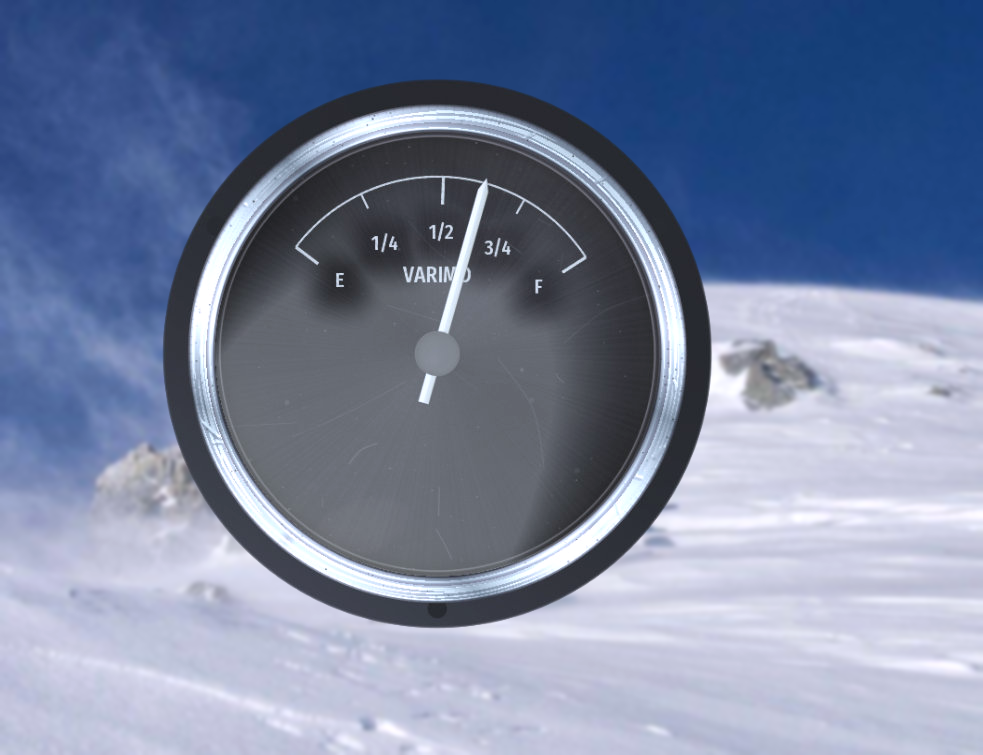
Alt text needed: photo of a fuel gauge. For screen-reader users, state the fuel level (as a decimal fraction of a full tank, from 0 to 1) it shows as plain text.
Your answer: 0.625
